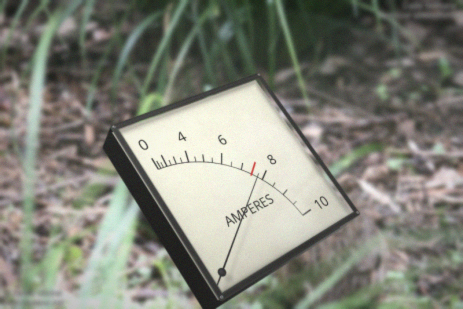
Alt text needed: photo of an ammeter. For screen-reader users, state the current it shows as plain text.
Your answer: 7.75 A
